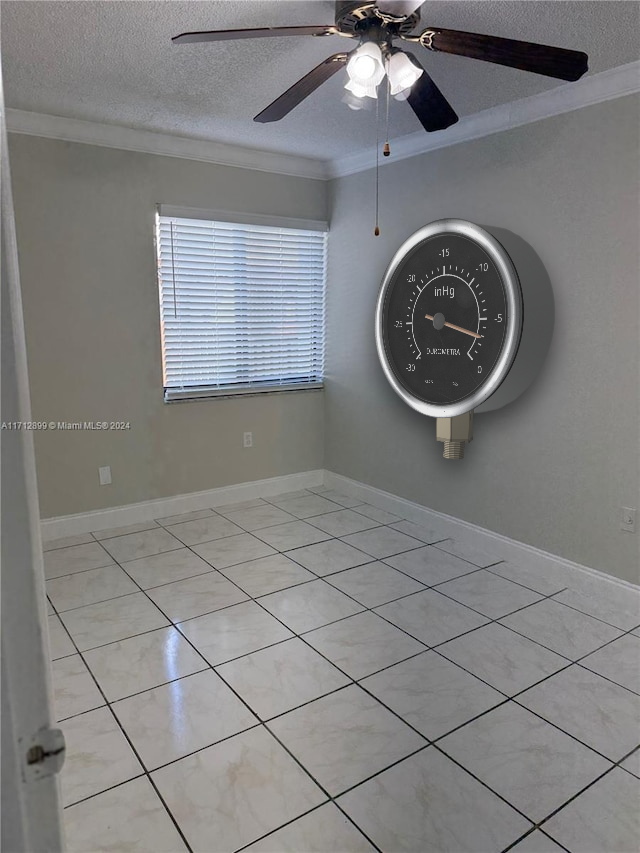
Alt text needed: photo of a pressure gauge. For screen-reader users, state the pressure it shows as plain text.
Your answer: -3 inHg
